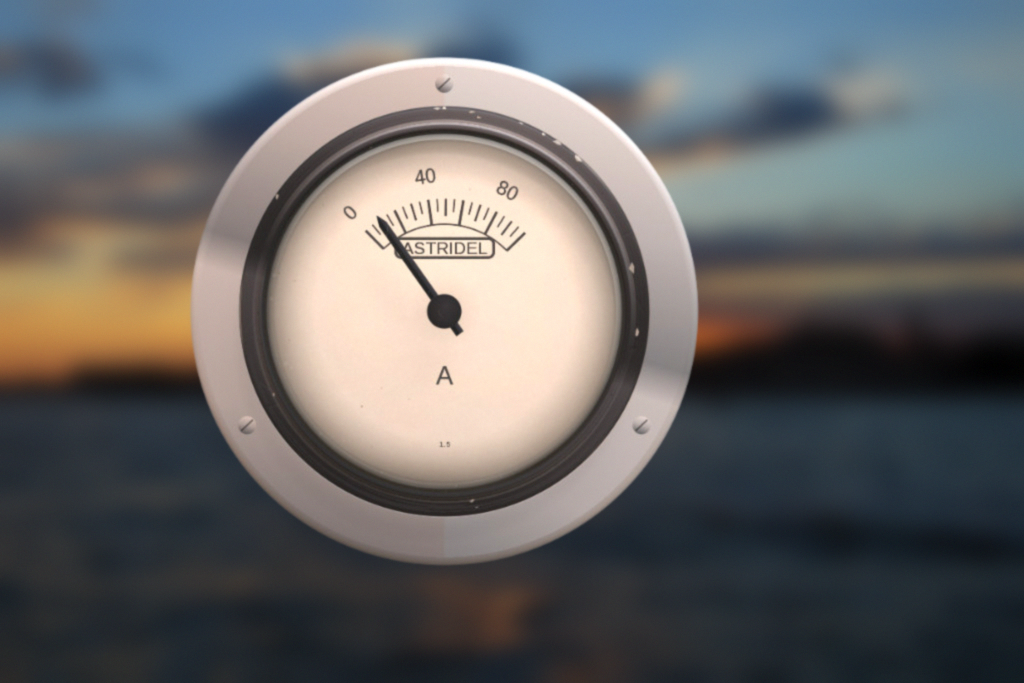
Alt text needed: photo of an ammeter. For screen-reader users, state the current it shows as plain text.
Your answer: 10 A
